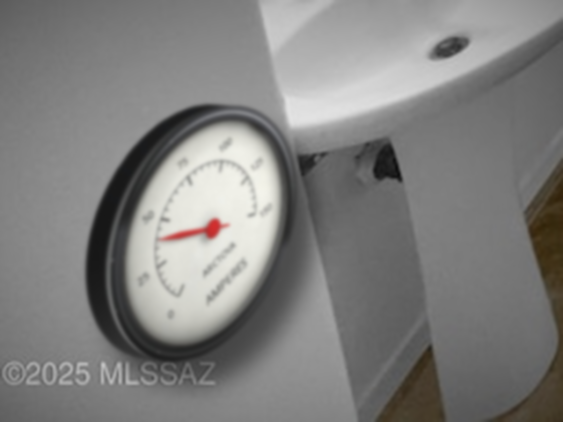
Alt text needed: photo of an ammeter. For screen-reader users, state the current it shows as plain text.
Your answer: 40 A
